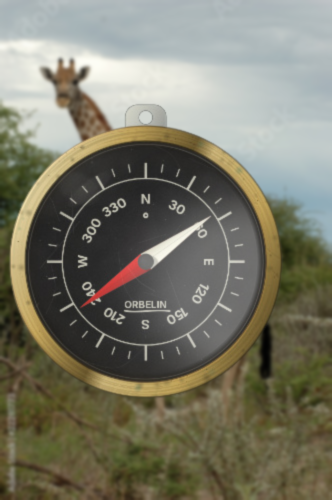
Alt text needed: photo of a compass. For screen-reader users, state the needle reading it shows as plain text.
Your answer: 235 °
